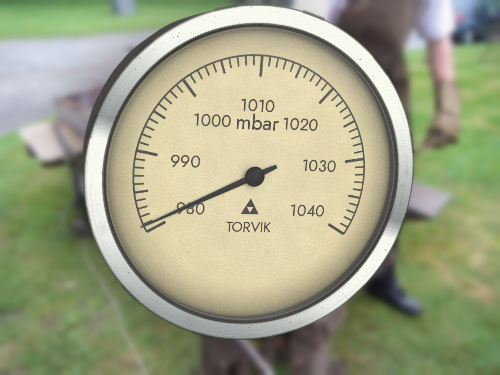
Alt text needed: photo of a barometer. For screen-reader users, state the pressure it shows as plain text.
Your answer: 981 mbar
